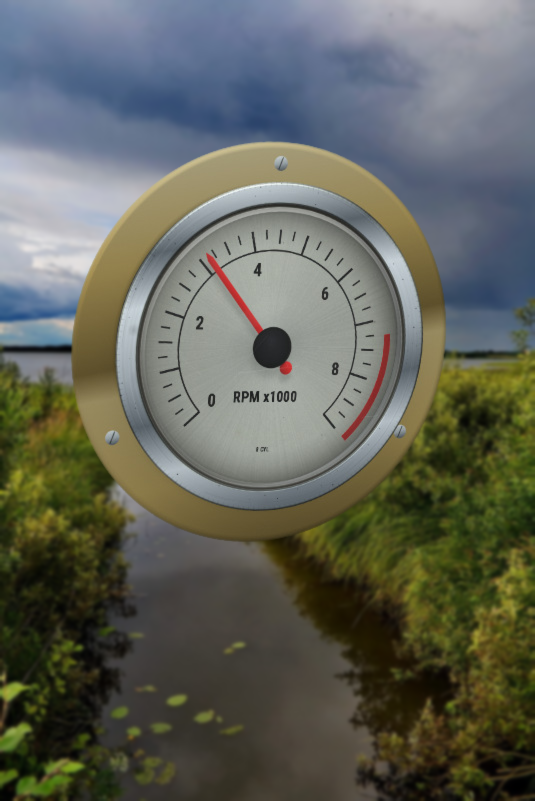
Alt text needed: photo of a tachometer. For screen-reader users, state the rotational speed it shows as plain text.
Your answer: 3125 rpm
